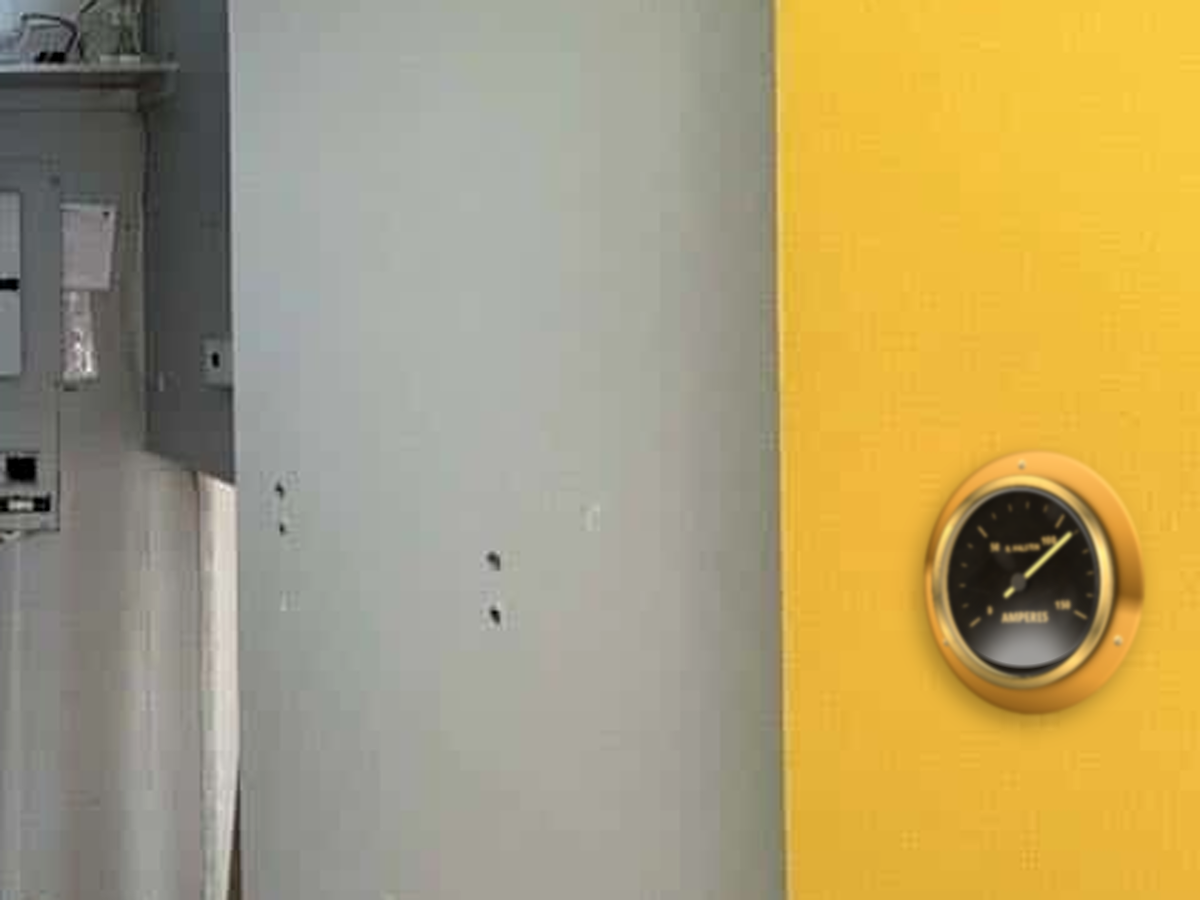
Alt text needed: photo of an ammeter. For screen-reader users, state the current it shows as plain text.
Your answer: 110 A
